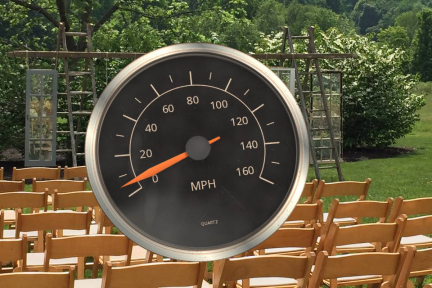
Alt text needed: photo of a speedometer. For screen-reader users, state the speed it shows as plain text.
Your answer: 5 mph
